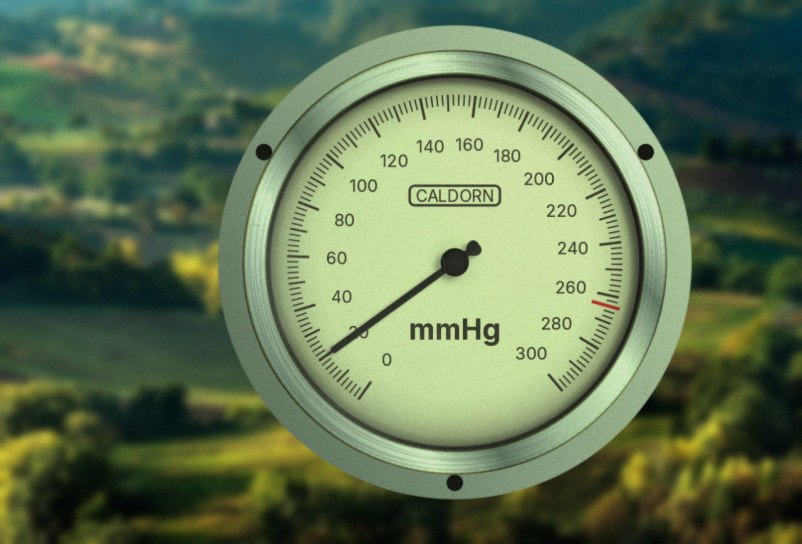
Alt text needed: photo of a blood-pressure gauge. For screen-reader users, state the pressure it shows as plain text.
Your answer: 20 mmHg
